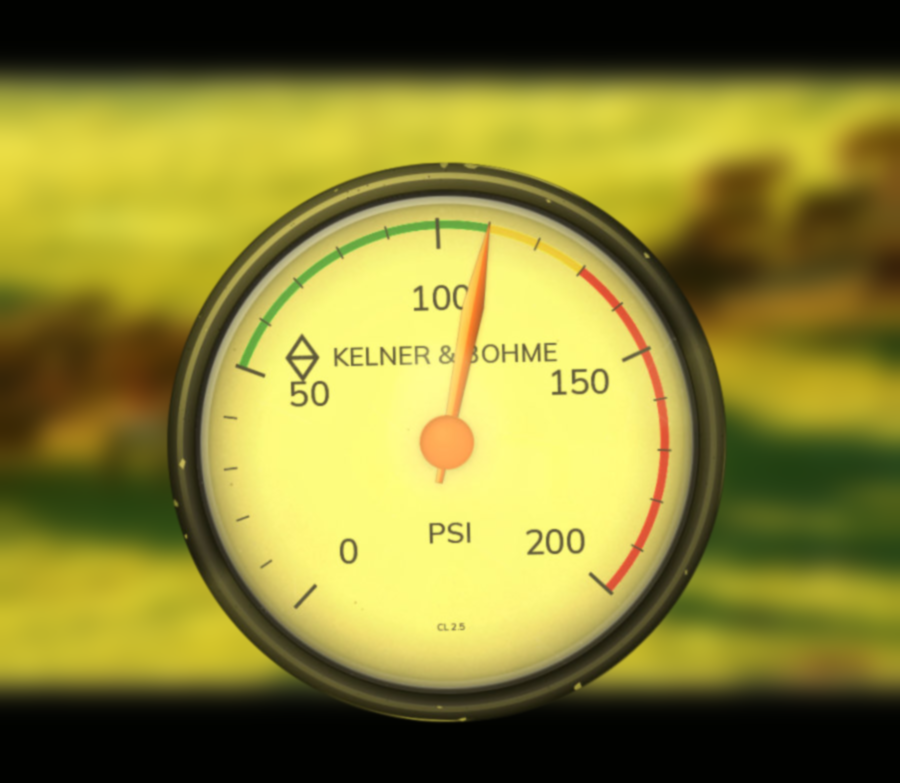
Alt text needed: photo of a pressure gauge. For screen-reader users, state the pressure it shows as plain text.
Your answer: 110 psi
